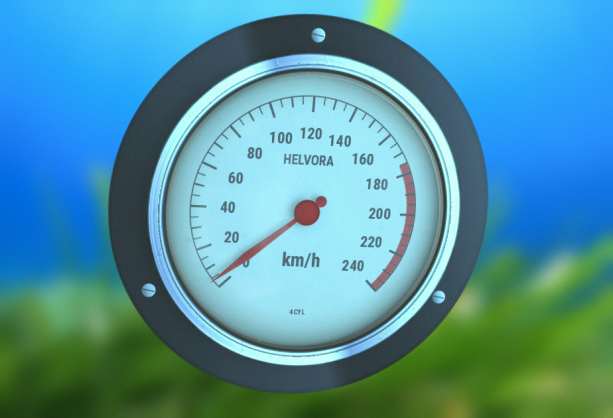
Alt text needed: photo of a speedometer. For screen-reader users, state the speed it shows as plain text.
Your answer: 5 km/h
